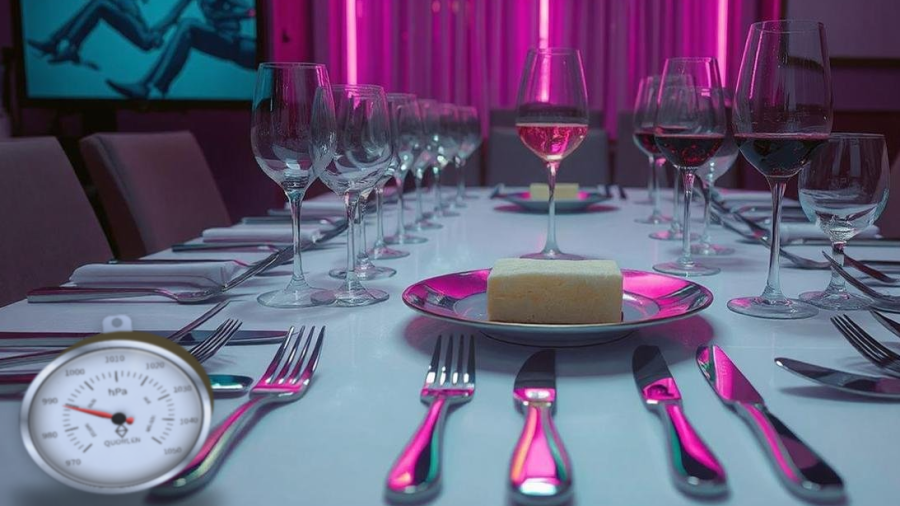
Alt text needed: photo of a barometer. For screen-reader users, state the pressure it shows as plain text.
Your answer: 990 hPa
